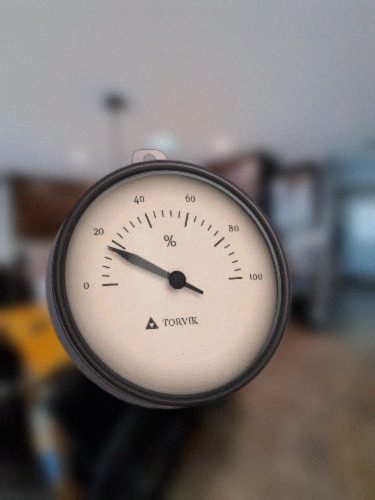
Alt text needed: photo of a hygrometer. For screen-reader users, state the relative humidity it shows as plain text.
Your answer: 16 %
